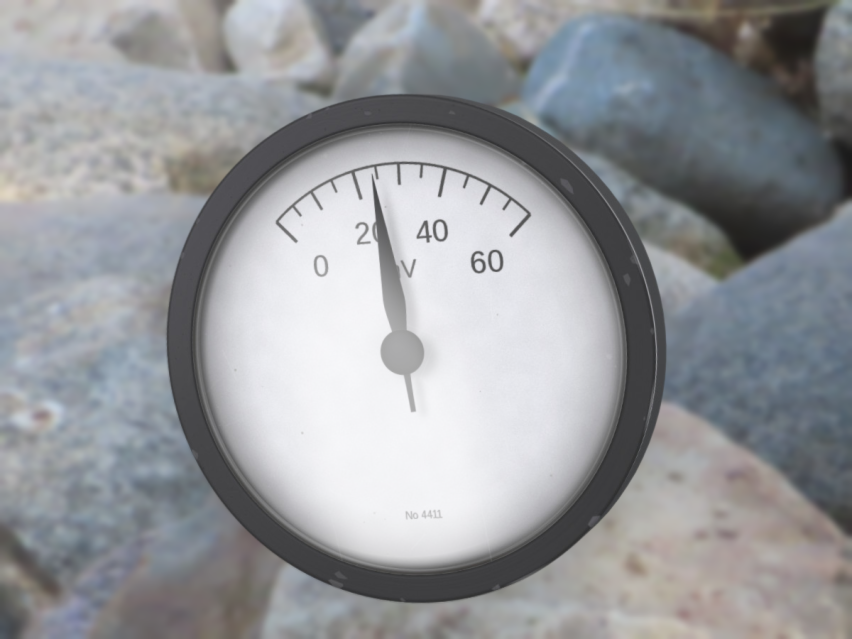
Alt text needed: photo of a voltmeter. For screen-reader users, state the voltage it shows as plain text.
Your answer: 25 mV
